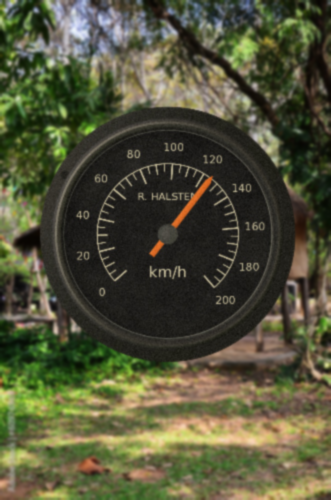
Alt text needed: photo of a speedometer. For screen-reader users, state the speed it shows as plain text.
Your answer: 125 km/h
